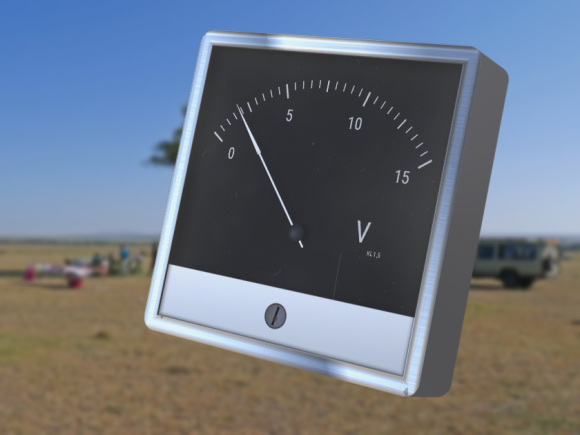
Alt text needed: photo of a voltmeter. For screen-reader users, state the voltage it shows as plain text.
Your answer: 2 V
